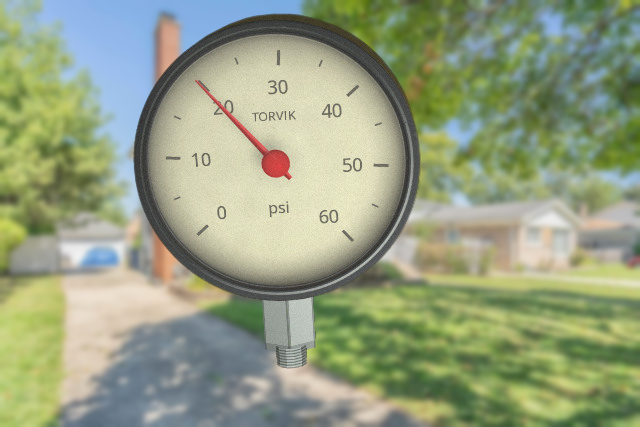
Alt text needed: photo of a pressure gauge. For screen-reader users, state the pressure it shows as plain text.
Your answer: 20 psi
